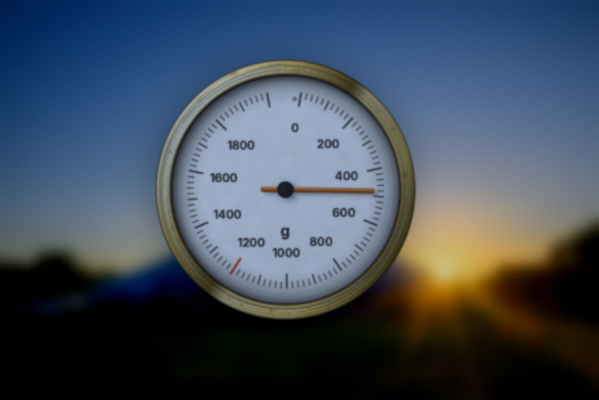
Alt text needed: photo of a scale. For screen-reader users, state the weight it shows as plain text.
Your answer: 480 g
